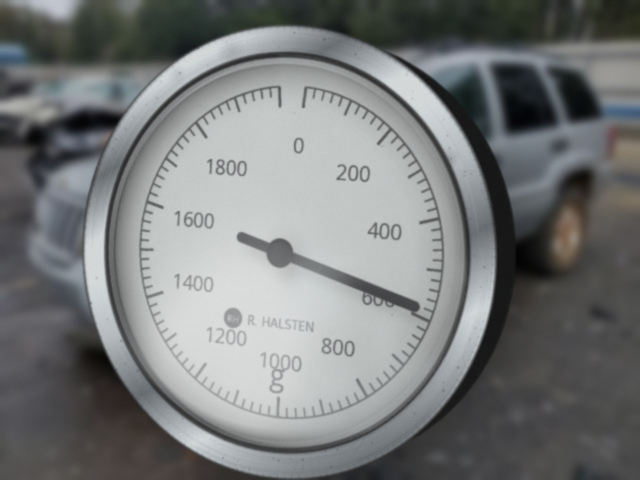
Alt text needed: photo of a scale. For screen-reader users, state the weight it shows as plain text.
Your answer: 580 g
